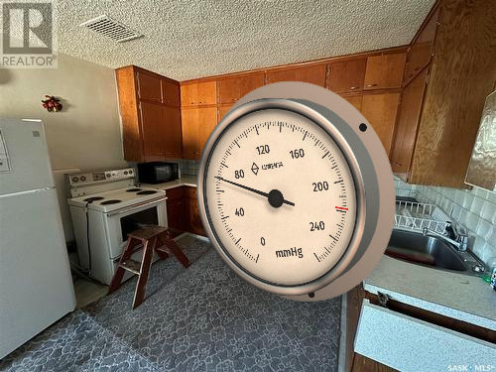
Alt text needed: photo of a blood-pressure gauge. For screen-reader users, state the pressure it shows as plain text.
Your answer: 70 mmHg
